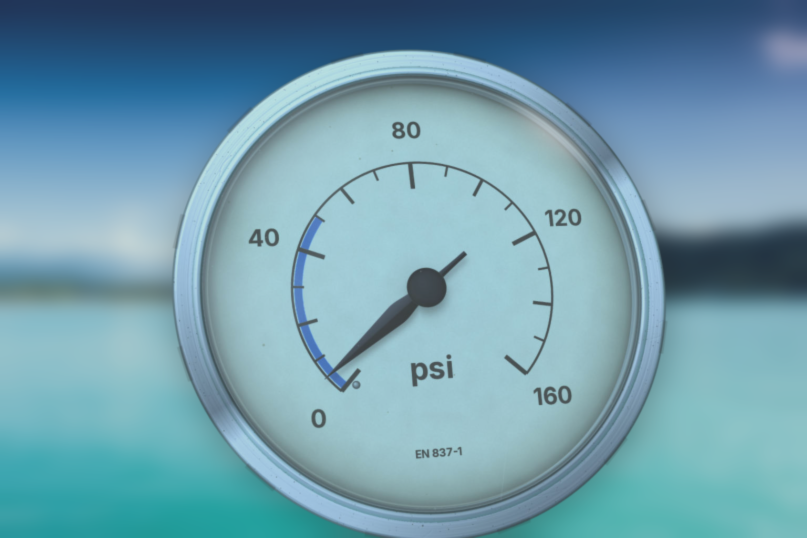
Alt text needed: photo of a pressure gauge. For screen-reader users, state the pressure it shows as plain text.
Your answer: 5 psi
